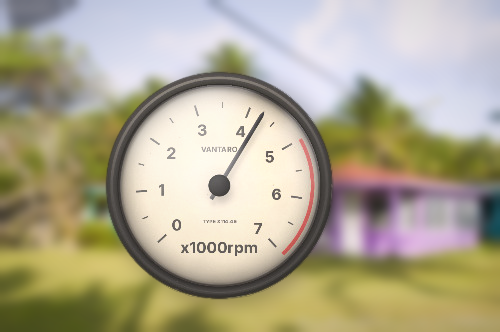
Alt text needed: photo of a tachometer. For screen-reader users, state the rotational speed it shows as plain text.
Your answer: 4250 rpm
